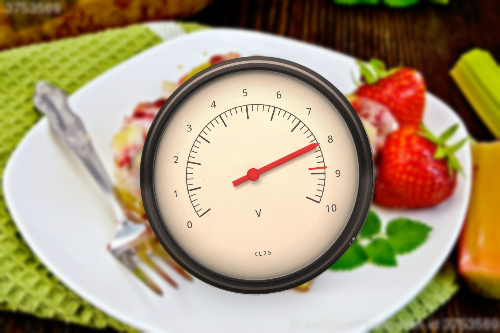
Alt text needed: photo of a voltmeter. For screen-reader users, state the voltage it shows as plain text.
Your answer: 8 V
